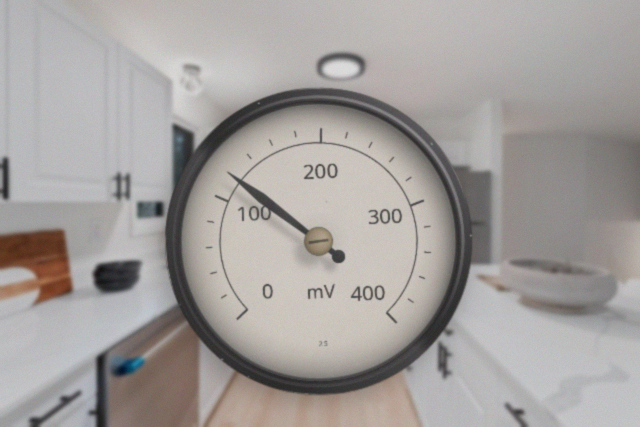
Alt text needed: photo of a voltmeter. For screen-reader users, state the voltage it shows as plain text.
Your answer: 120 mV
